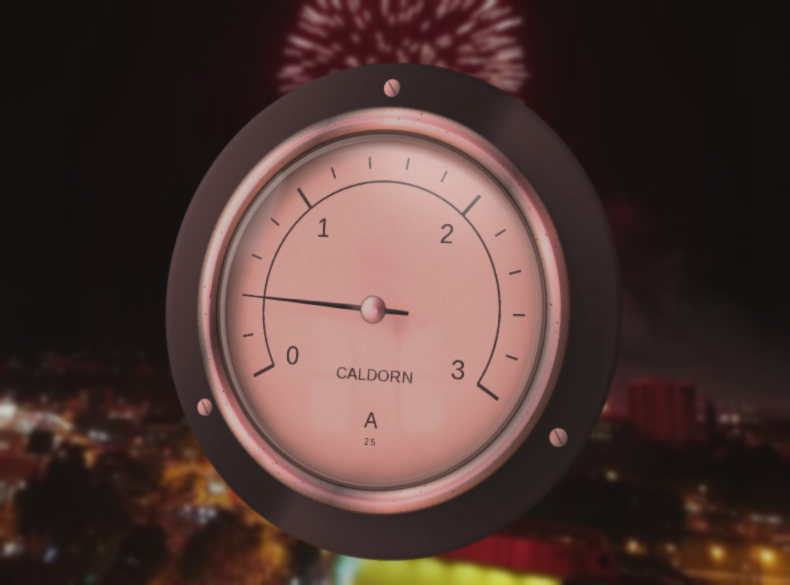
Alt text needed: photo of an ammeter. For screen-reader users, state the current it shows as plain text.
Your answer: 0.4 A
